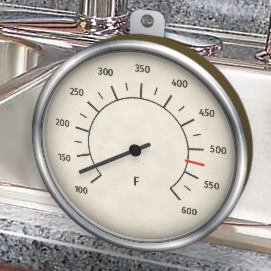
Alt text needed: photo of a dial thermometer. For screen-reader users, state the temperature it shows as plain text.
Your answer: 125 °F
